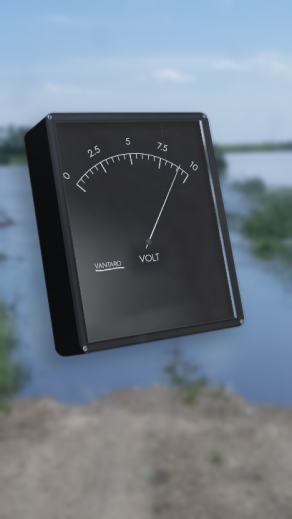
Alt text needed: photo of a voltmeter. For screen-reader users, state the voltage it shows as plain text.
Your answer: 9 V
